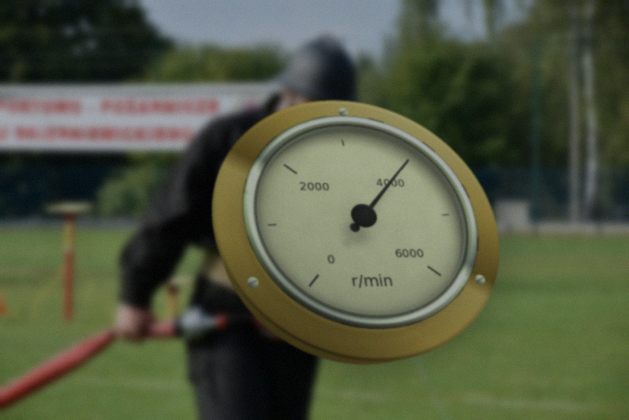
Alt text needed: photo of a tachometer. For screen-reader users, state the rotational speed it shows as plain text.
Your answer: 4000 rpm
